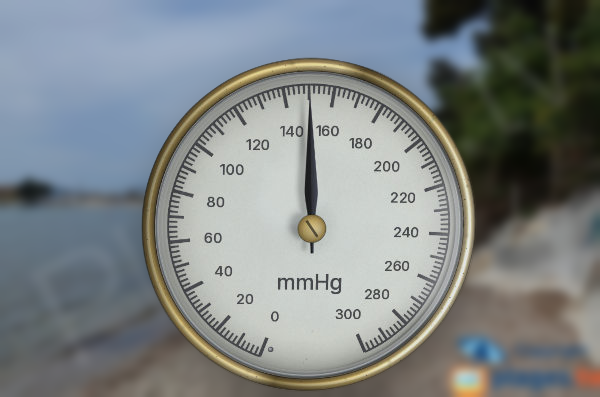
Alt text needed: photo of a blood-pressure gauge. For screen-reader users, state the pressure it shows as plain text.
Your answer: 150 mmHg
